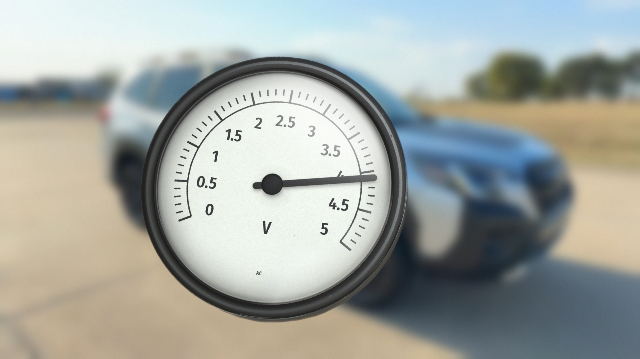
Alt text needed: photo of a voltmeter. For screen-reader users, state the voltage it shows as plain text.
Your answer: 4.1 V
